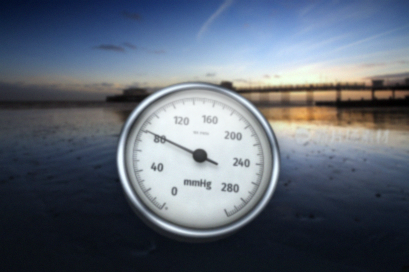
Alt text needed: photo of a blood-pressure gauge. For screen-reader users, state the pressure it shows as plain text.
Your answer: 80 mmHg
